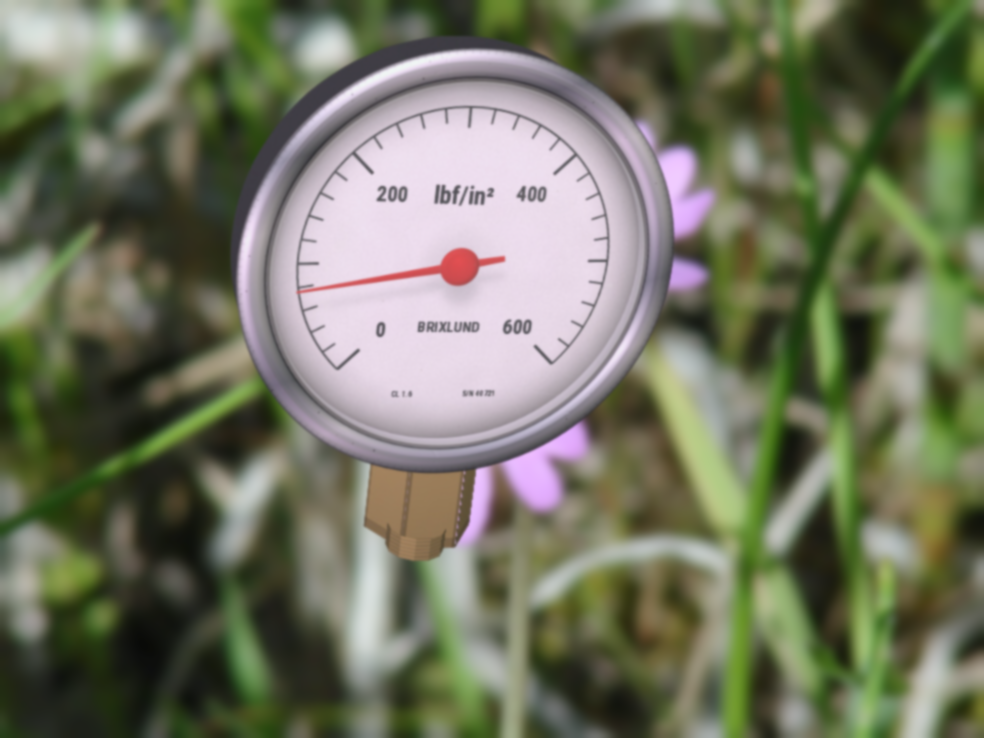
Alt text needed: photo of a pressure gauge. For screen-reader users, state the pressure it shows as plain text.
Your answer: 80 psi
